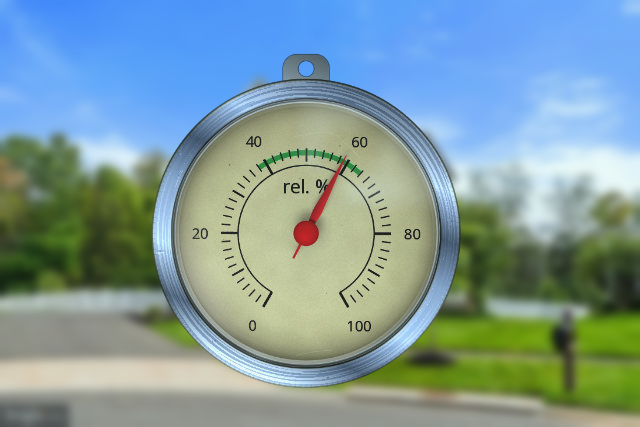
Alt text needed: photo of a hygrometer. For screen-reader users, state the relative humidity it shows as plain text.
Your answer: 59 %
